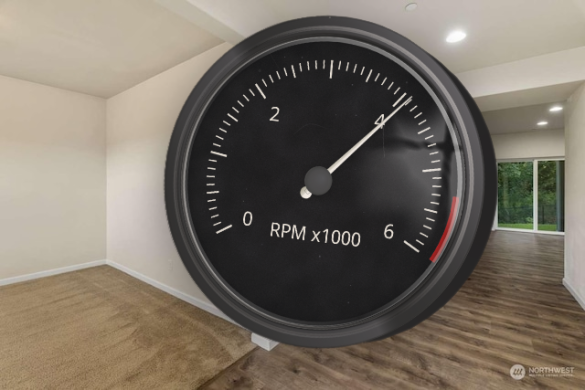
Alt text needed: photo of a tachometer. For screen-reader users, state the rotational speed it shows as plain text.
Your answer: 4100 rpm
